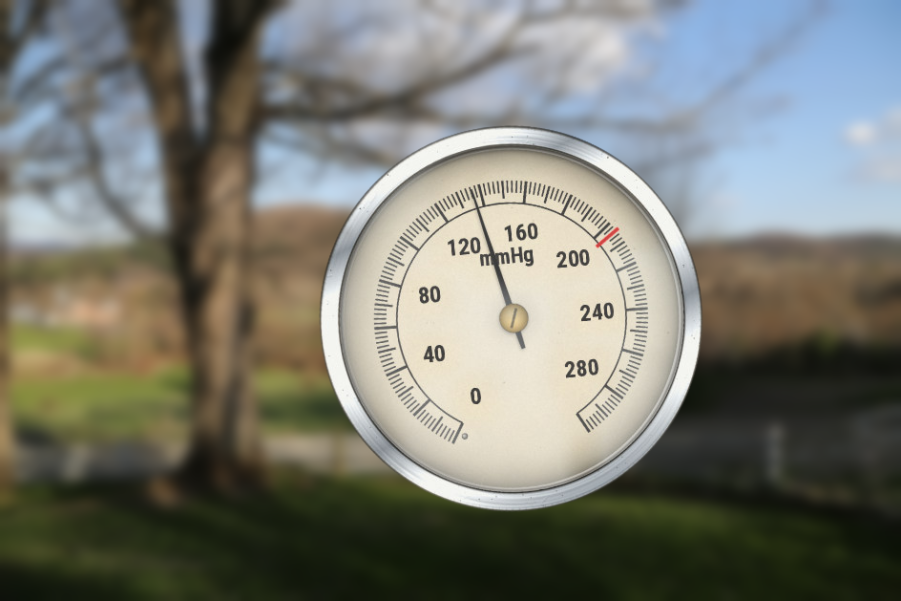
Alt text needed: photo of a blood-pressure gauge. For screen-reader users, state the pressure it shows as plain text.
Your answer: 136 mmHg
